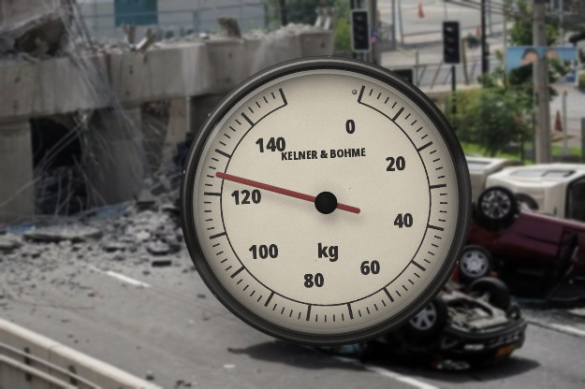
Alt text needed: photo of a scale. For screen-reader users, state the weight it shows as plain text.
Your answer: 125 kg
